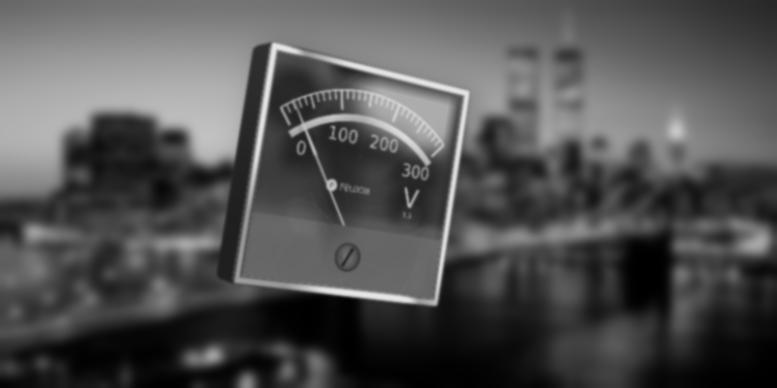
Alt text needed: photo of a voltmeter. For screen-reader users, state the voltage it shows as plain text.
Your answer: 20 V
